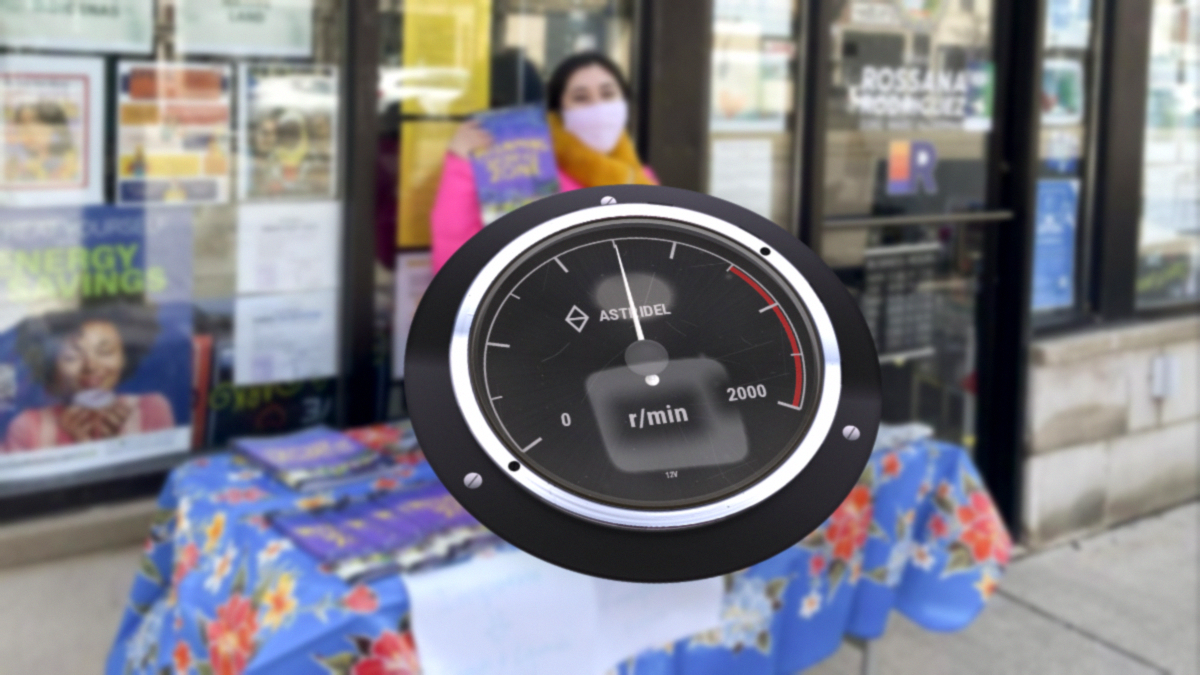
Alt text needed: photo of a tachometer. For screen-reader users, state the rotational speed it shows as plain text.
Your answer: 1000 rpm
